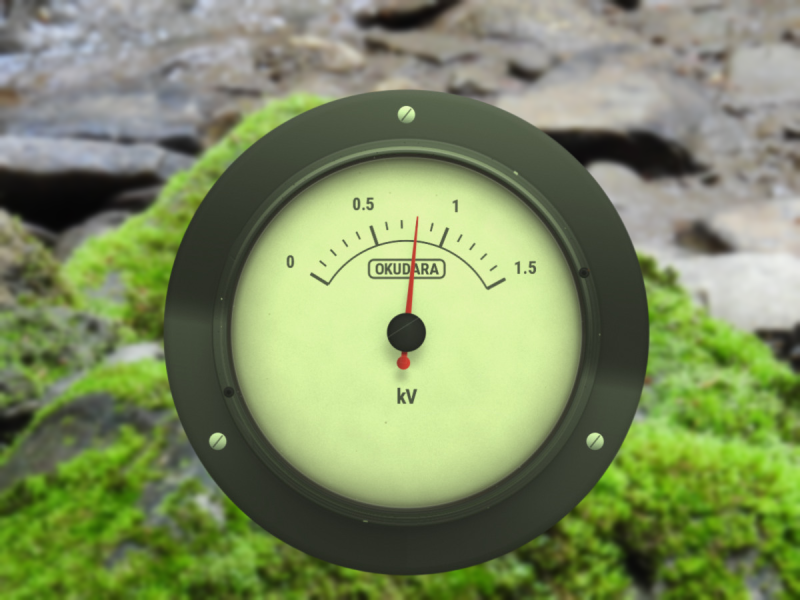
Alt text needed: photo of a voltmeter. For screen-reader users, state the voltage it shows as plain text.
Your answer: 0.8 kV
